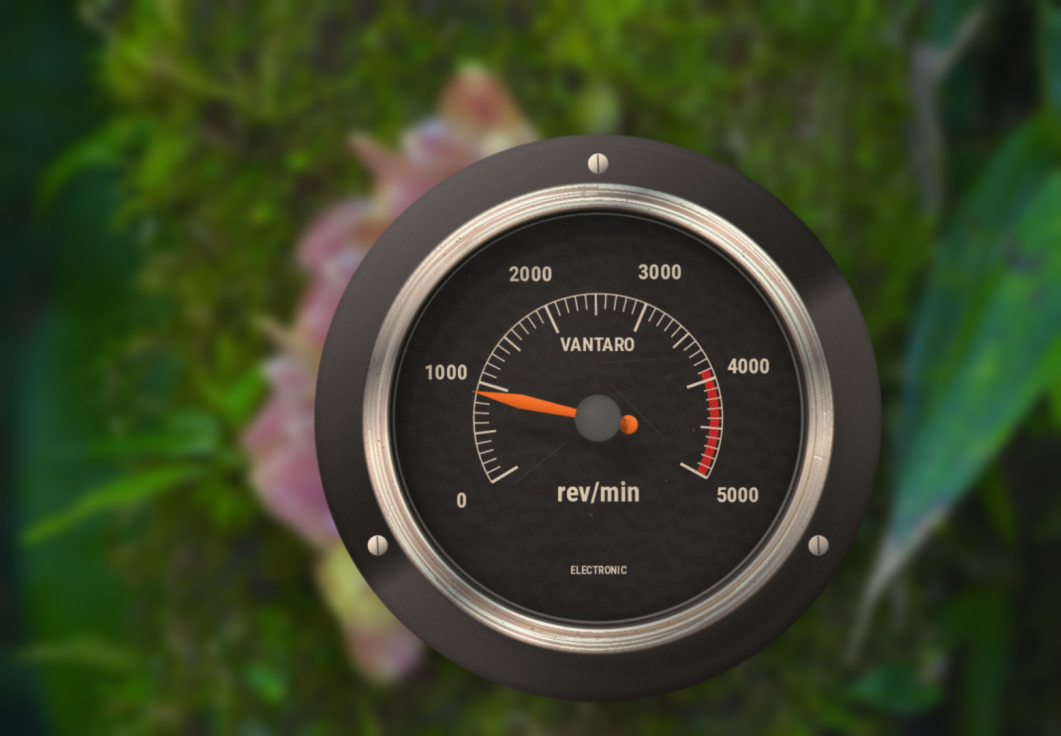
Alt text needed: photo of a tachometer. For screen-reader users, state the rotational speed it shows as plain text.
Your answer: 900 rpm
